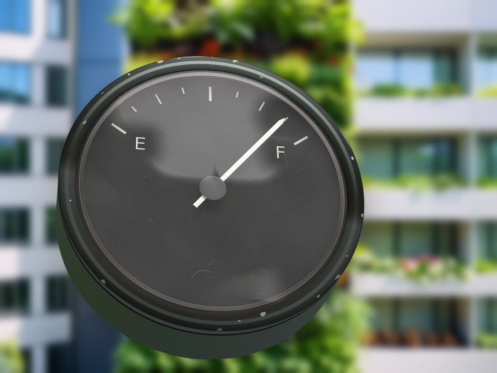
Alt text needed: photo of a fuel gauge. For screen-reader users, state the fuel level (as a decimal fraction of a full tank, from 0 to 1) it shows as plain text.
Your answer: 0.875
